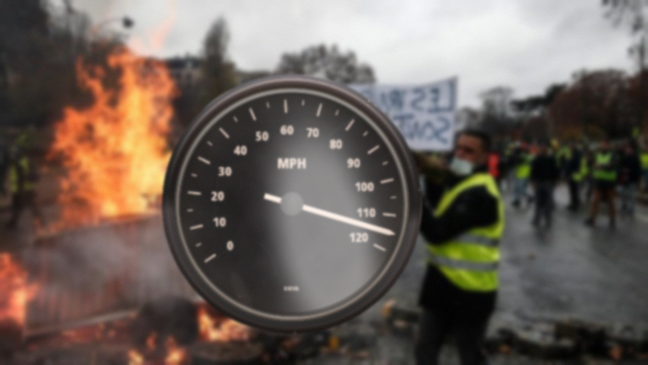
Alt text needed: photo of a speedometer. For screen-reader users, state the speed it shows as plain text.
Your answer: 115 mph
